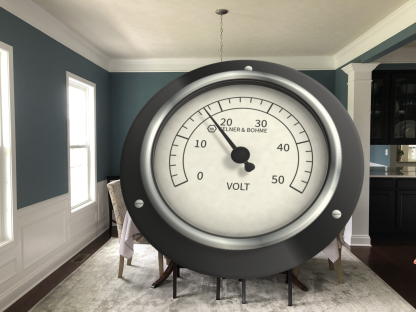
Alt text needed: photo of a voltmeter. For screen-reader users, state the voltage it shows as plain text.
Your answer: 17 V
